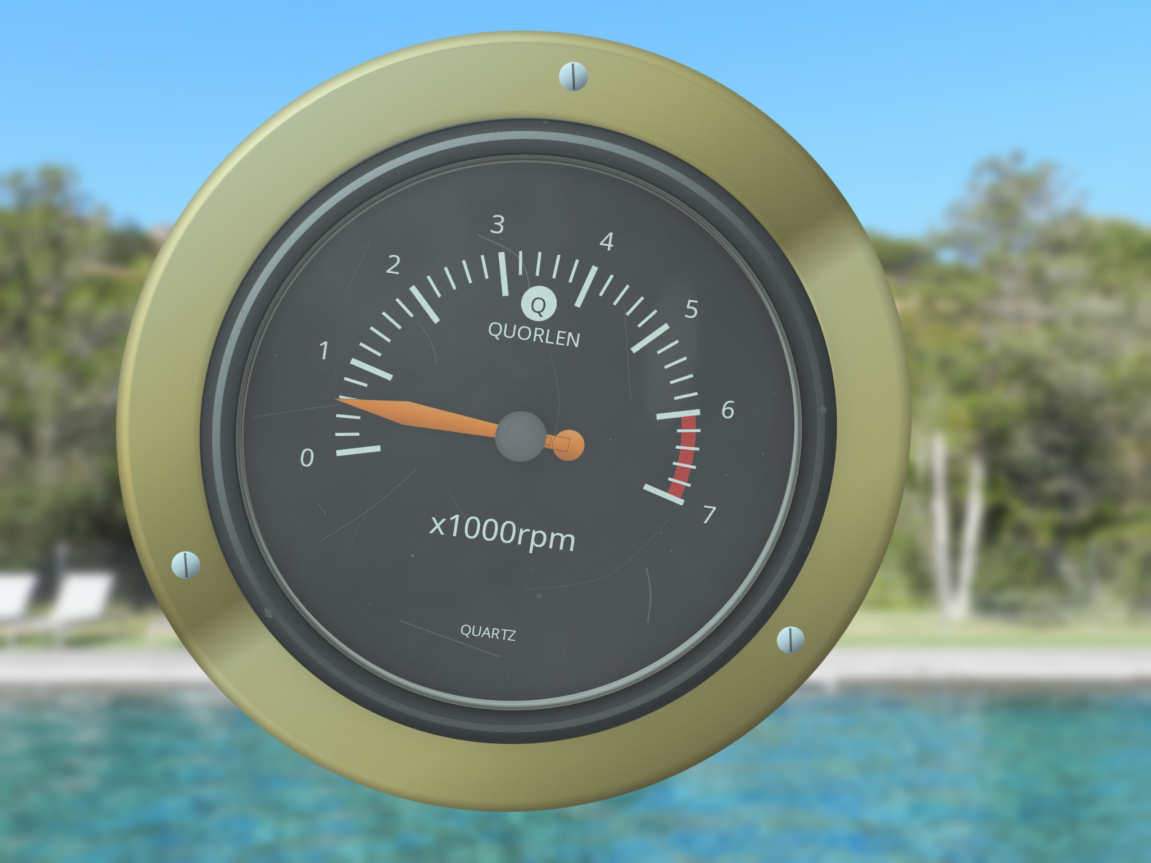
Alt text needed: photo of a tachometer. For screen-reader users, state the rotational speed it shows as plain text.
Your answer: 600 rpm
